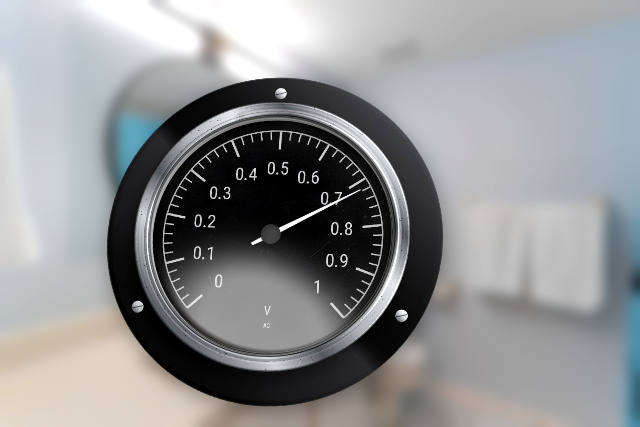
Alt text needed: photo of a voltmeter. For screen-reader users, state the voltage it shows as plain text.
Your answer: 0.72 V
